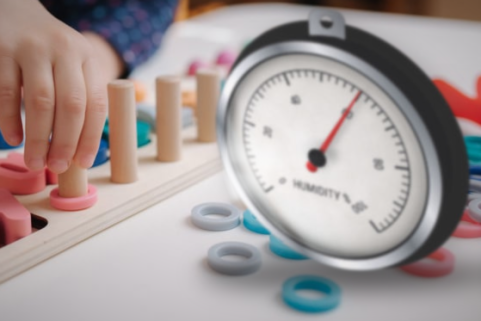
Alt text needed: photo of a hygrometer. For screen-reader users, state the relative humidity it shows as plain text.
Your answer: 60 %
